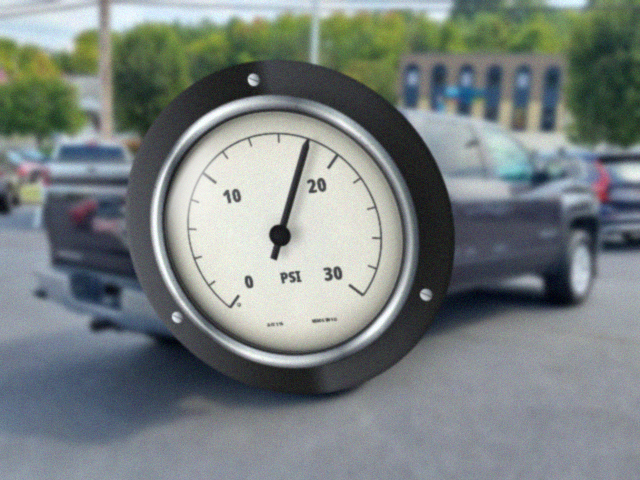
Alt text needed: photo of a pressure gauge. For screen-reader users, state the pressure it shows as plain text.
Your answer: 18 psi
